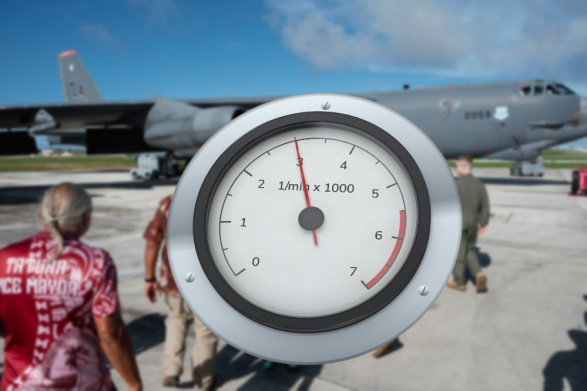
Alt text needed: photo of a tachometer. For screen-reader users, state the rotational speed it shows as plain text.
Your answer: 3000 rpm
